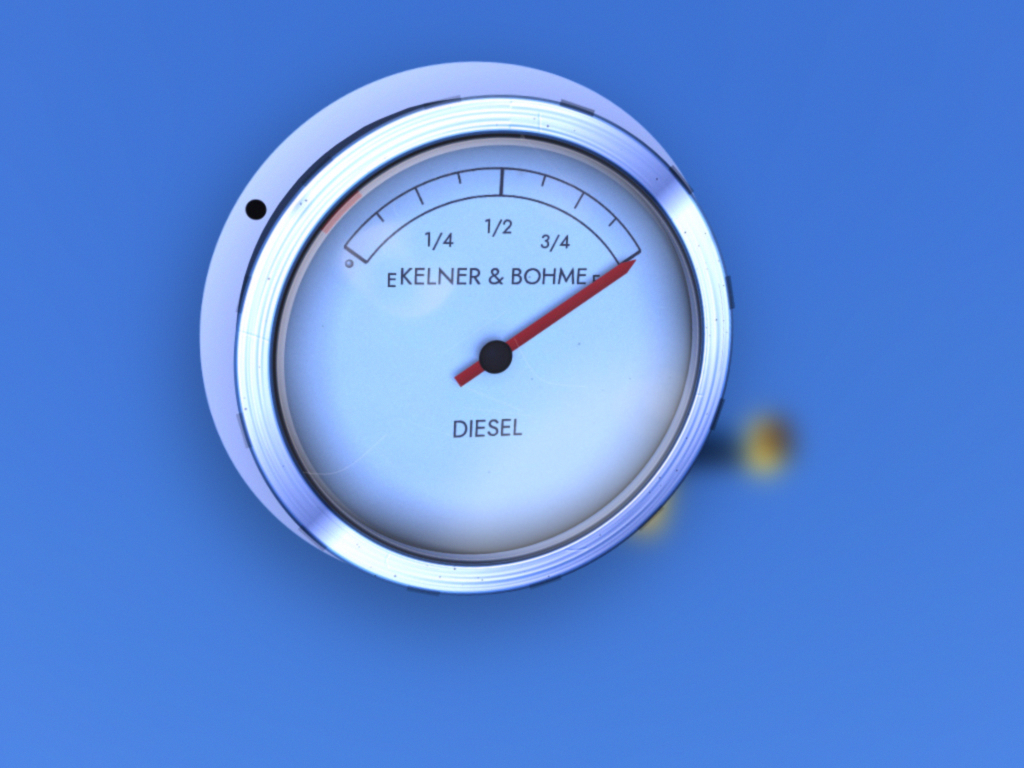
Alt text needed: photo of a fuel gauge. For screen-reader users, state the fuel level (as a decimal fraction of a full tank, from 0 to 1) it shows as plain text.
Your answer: 1
